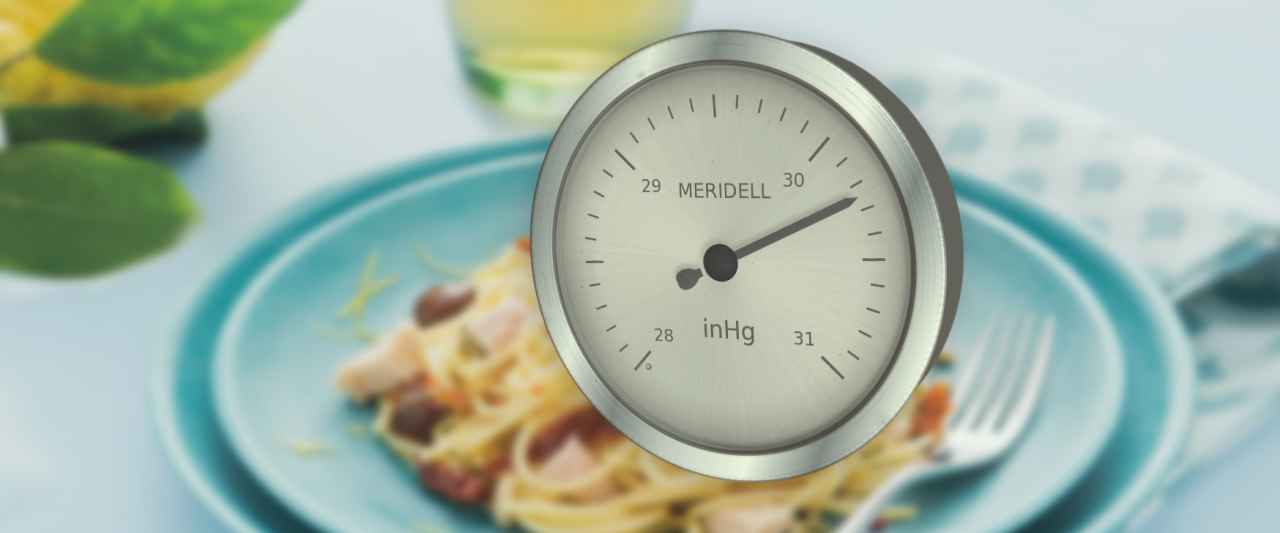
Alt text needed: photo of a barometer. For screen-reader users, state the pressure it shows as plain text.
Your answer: 30.25 inHg
